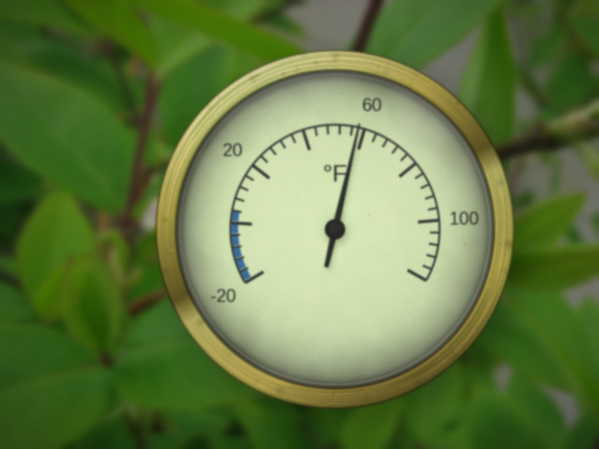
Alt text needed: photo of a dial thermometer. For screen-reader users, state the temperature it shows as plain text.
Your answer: 58 °F
